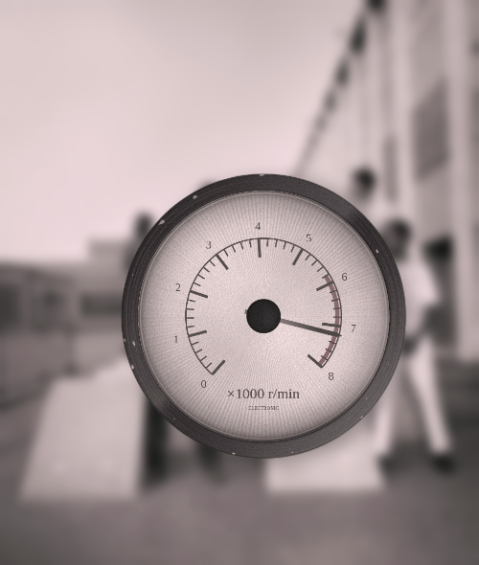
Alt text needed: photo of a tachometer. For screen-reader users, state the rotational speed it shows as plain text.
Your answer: 7200 rpm
